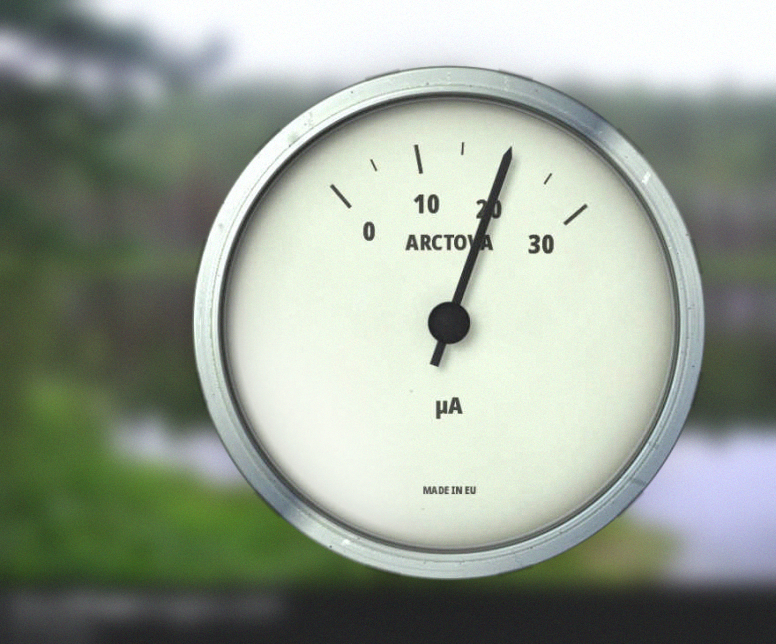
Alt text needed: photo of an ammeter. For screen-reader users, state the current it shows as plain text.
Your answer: 20 µA
